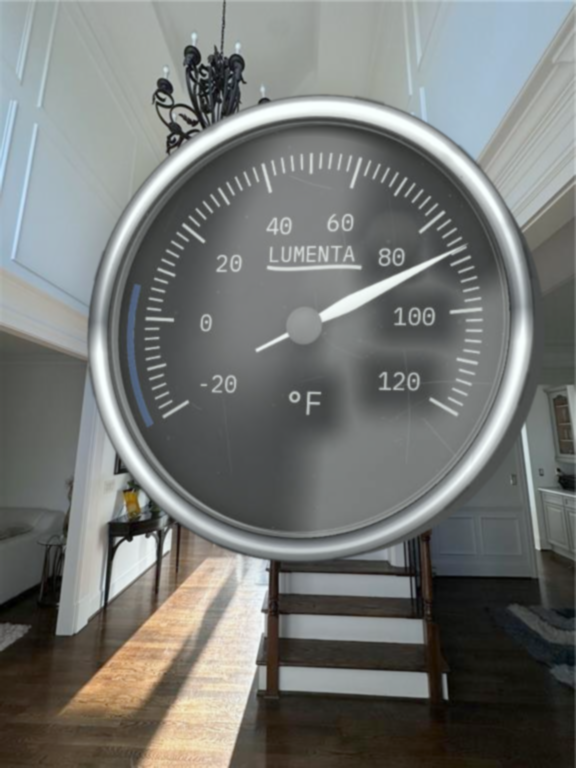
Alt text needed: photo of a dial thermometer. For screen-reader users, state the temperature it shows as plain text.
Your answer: 88 °F
